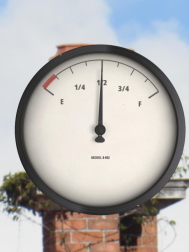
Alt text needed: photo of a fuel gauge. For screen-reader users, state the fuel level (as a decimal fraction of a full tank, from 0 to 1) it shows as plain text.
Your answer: 0.5
